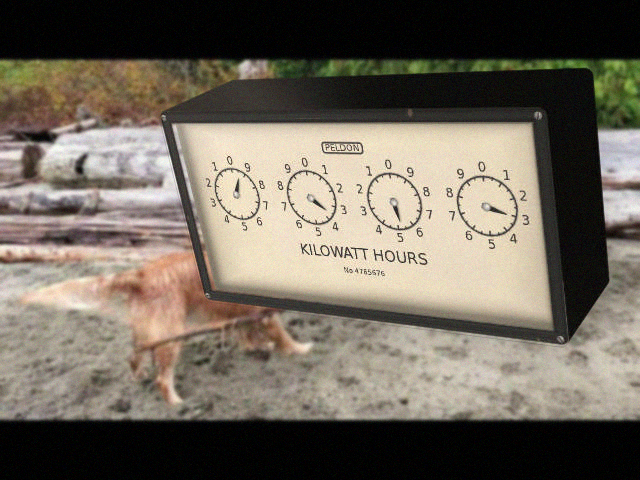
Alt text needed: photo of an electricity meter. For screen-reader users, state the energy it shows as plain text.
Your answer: 9353 kWh
